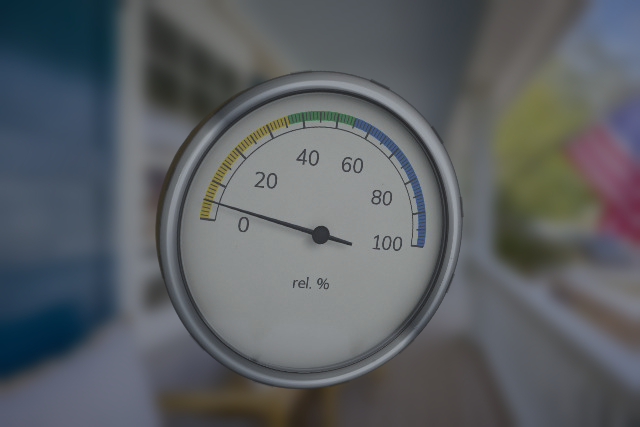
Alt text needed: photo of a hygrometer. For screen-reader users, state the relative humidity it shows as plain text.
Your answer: 5 %
